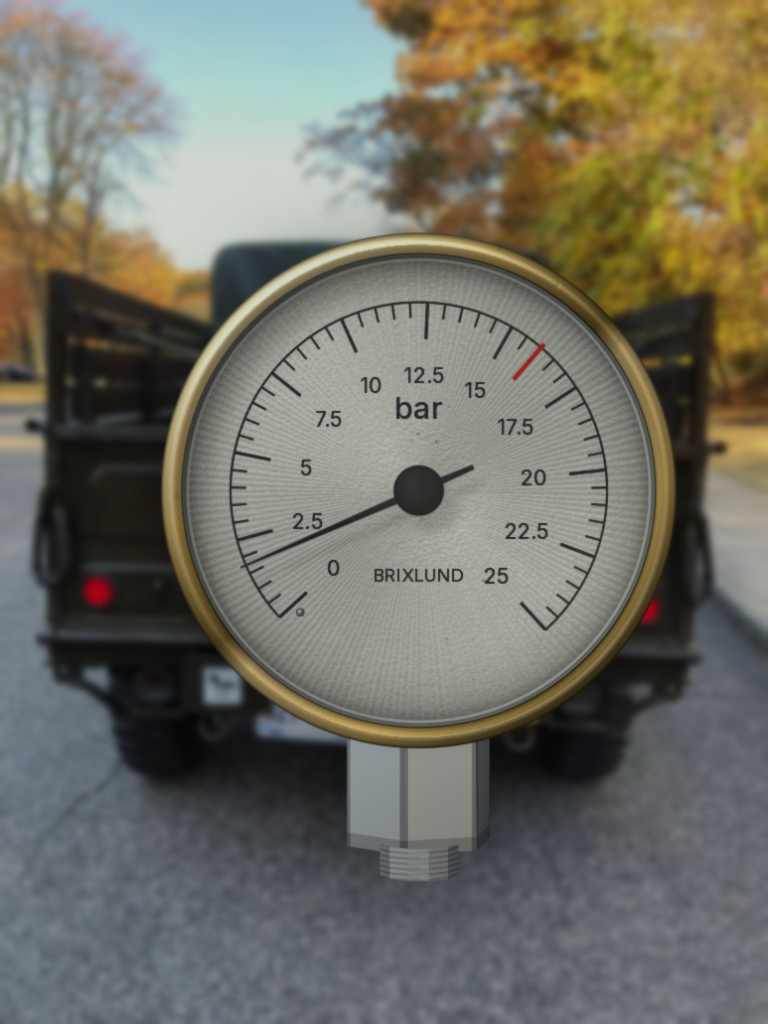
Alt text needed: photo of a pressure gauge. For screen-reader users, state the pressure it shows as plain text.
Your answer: 1.75 bar
